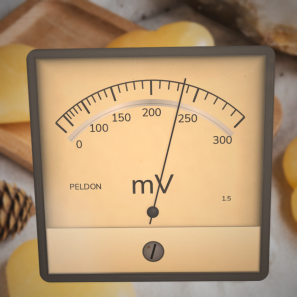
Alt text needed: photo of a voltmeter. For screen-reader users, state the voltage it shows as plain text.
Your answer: 235 mV
